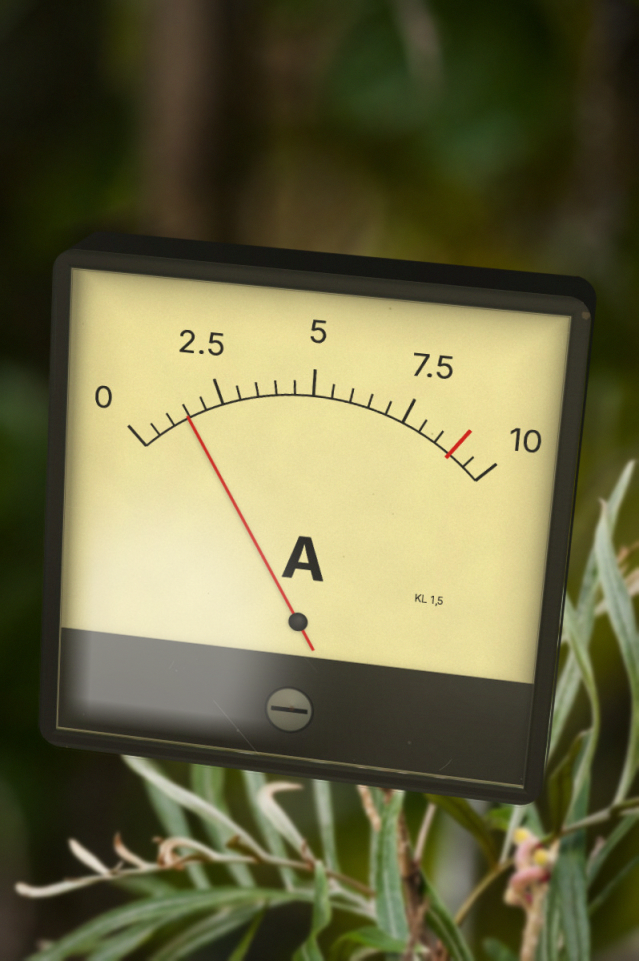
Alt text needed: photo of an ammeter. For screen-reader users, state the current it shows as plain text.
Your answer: 1.5 A
